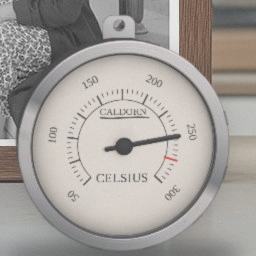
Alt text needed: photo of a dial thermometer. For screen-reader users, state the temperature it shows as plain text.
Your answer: 250 °C
